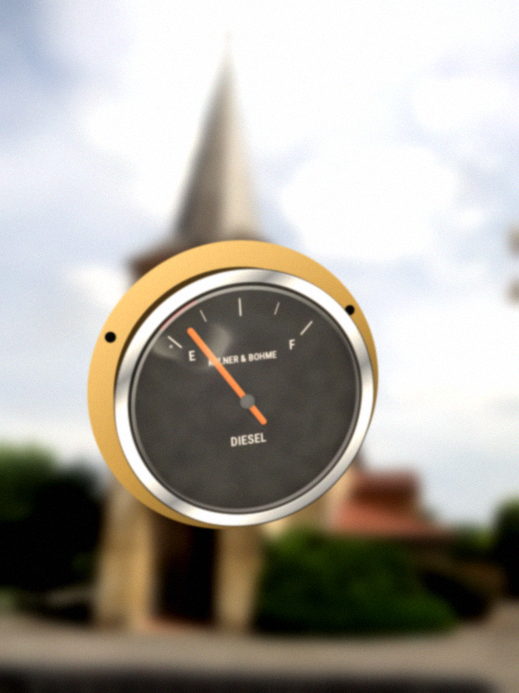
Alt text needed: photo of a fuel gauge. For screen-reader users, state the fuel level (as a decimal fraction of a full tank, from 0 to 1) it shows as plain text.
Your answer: 0.125
